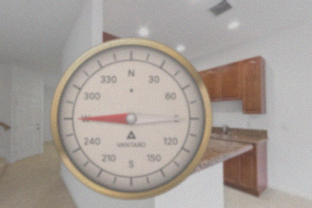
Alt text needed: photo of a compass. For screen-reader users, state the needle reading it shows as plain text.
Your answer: 270 °
